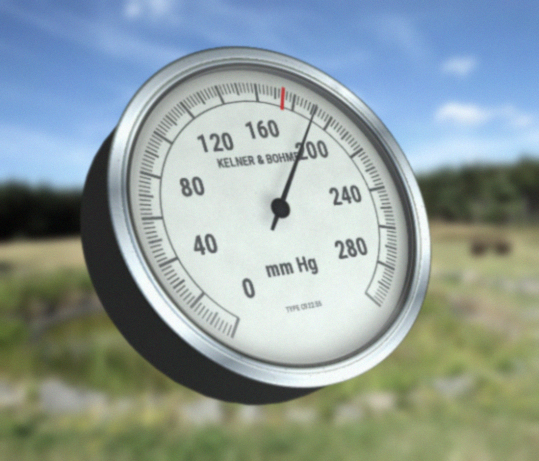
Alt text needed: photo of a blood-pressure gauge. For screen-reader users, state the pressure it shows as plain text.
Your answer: 190 mmHg
